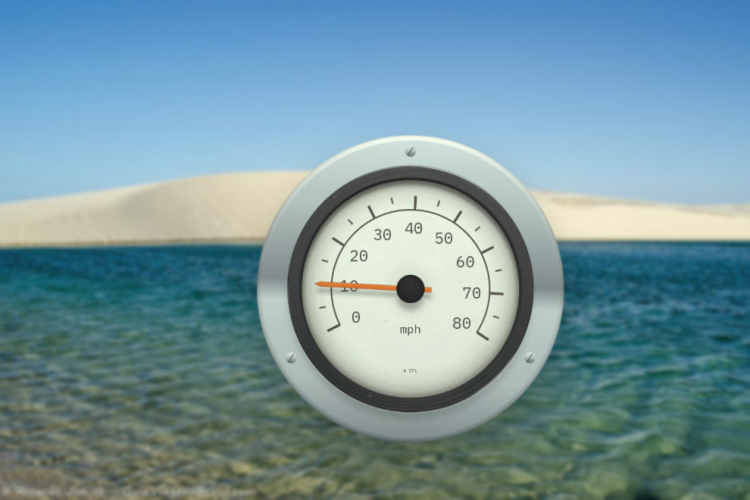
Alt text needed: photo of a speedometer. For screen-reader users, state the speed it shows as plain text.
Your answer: 10 mph
